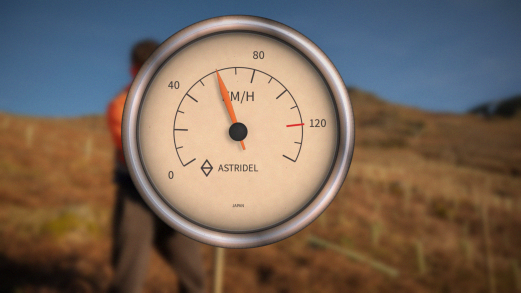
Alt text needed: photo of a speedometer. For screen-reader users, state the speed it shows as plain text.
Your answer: 60 km/h
